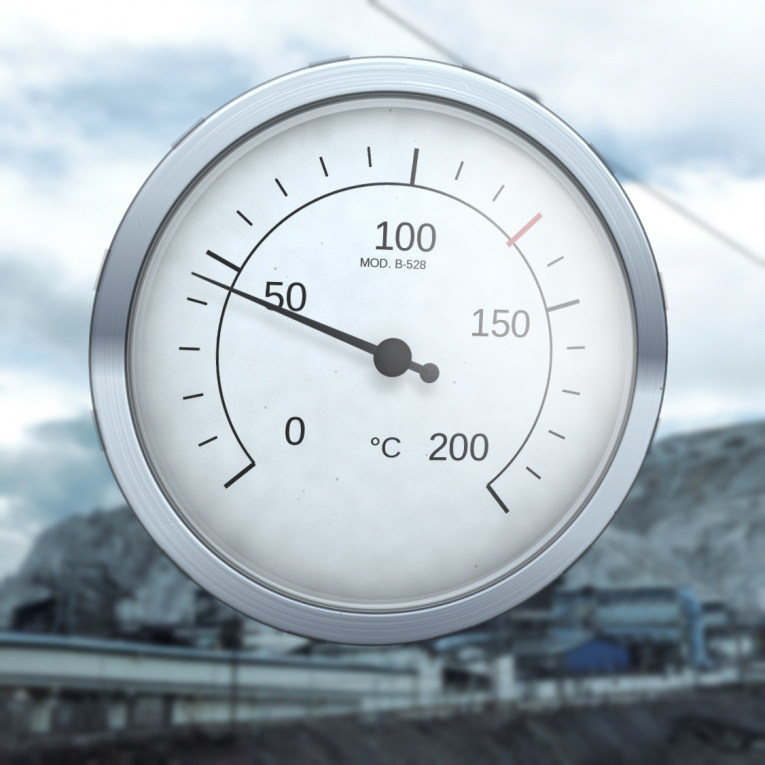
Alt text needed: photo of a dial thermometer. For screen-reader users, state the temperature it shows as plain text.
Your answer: 45 °C
